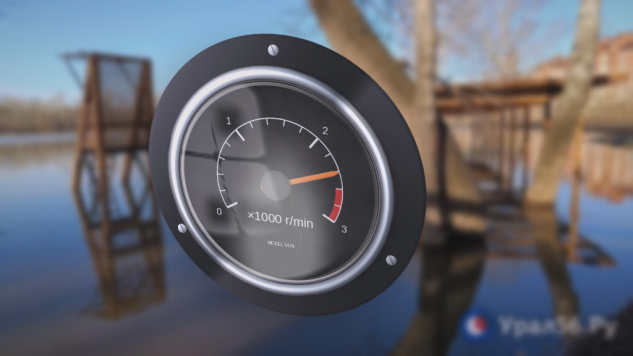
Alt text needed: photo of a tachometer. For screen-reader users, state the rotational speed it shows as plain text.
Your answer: 2400 rpm
